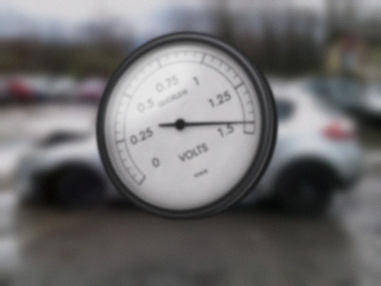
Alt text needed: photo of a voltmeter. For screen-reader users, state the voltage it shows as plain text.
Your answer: 1.45 V
